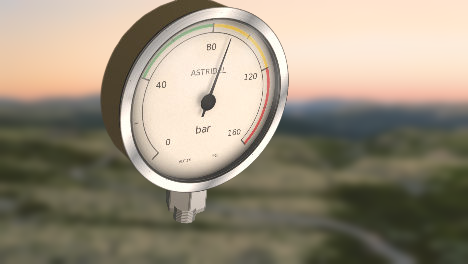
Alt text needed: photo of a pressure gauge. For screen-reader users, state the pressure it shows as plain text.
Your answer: 90 bar
